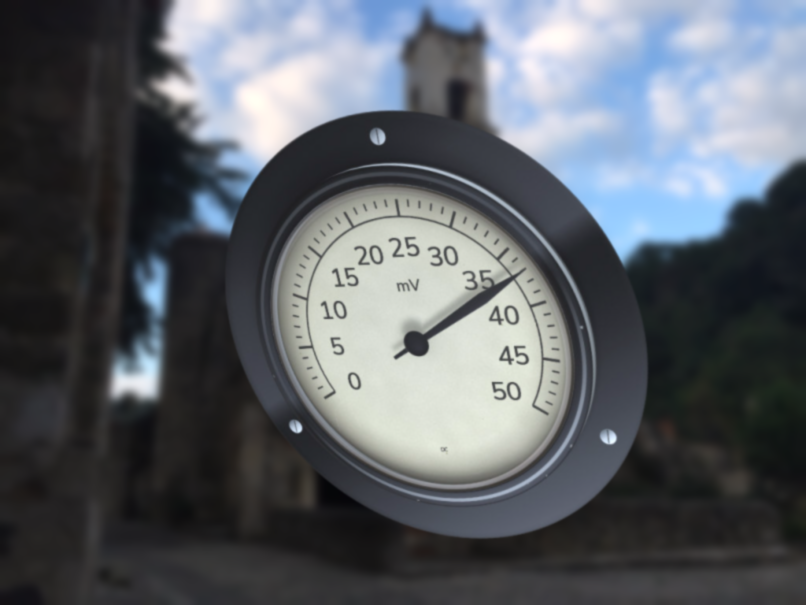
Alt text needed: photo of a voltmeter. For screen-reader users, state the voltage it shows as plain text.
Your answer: 37 mV
